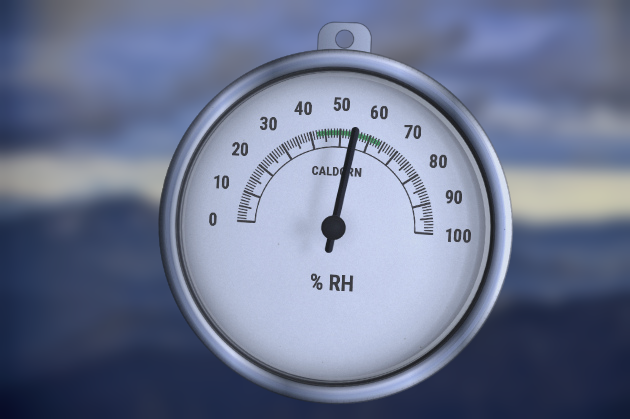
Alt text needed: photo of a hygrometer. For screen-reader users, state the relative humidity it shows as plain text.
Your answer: 55 %
